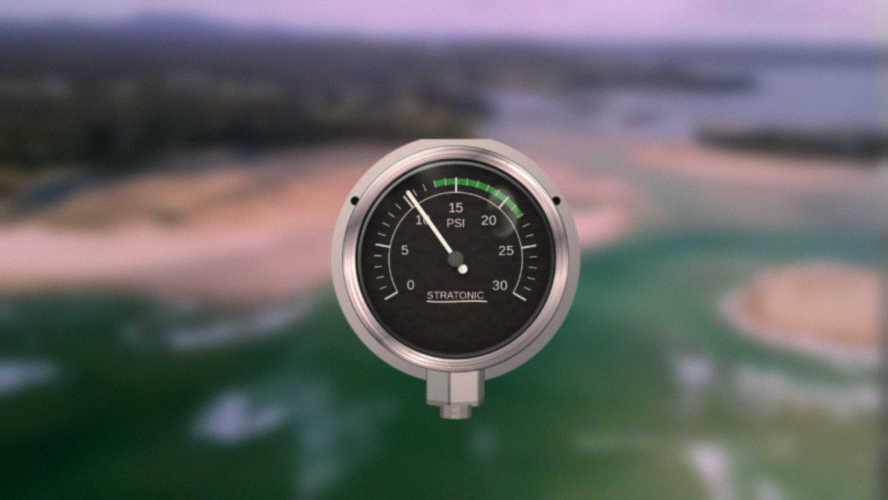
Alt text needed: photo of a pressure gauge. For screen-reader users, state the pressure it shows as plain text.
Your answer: 10.5 psi
